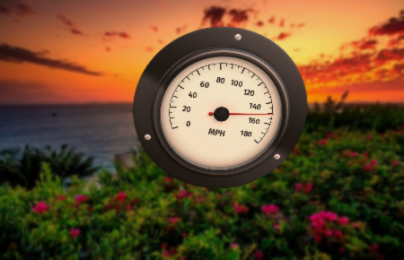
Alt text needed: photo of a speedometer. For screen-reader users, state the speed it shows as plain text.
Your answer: 150 mph
